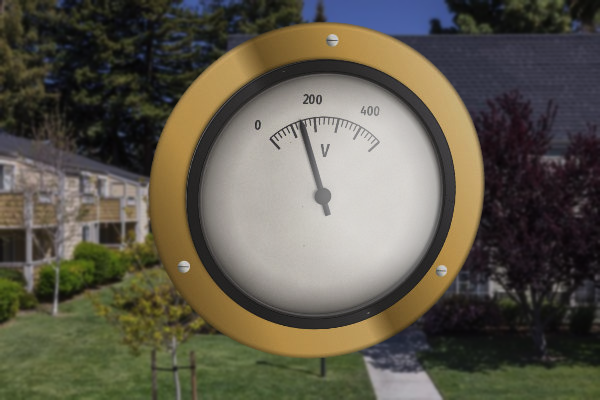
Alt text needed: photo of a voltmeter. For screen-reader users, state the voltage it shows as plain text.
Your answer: 140 V
